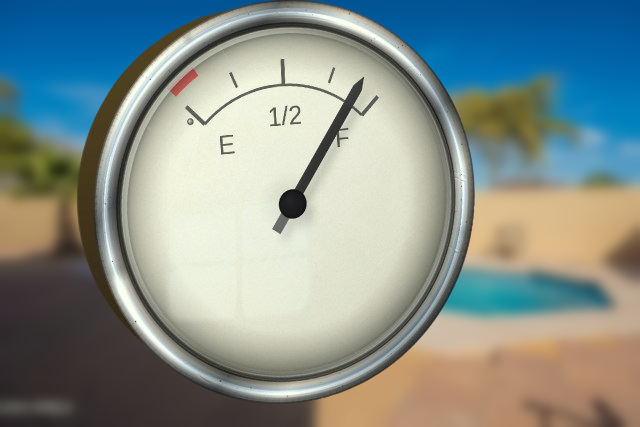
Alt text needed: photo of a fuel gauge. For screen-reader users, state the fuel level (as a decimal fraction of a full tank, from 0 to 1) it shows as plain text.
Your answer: 0.875
